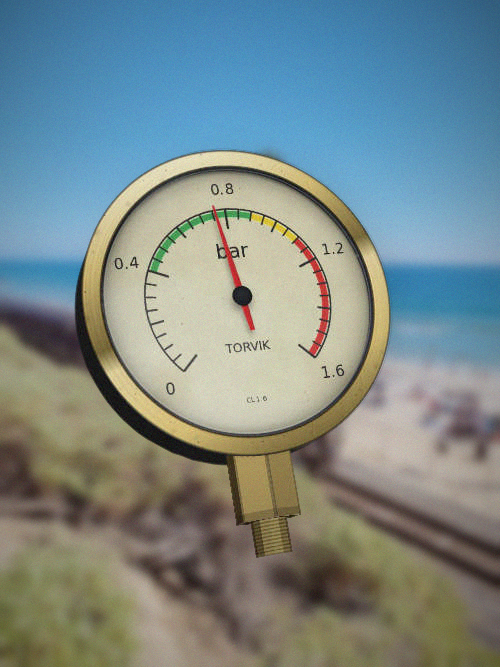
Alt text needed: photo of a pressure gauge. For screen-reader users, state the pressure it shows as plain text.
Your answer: 0.75 bar
